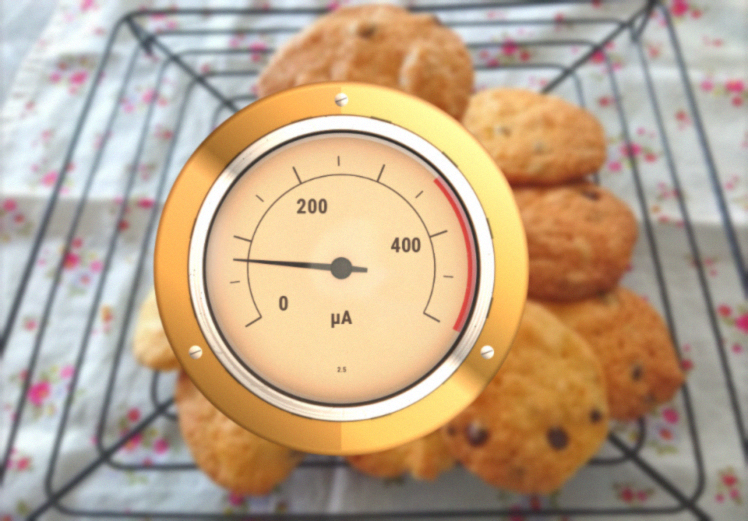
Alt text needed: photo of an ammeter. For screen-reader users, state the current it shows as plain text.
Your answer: 75 µA
